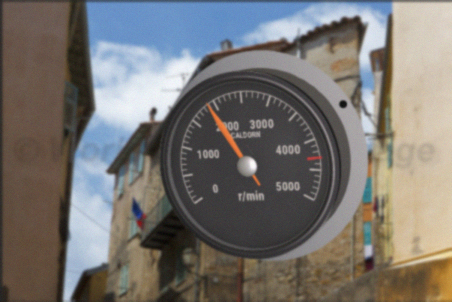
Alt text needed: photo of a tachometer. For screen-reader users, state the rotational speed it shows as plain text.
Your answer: 1900 rpm
